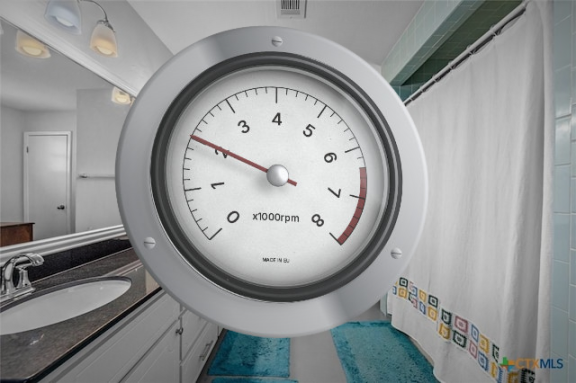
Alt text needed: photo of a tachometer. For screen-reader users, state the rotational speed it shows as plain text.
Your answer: 2000 rpm
